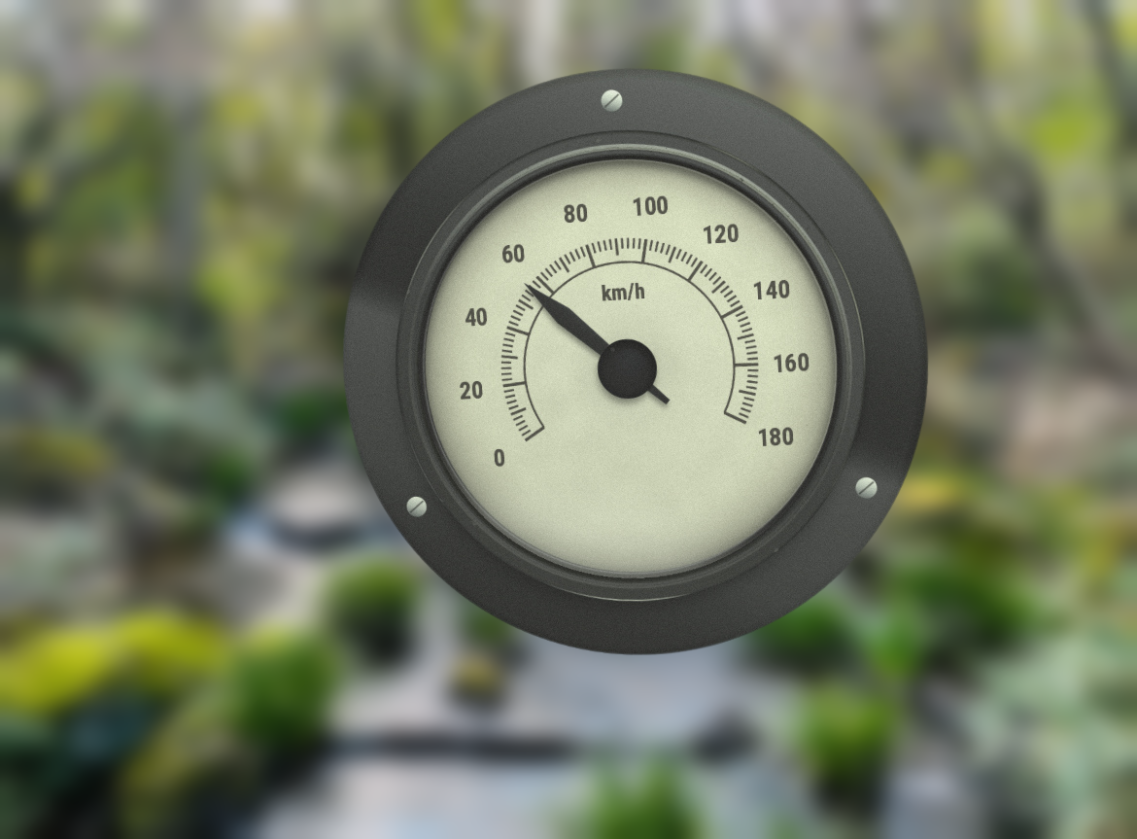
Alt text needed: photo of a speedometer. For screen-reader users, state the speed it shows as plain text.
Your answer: 56 km/h
